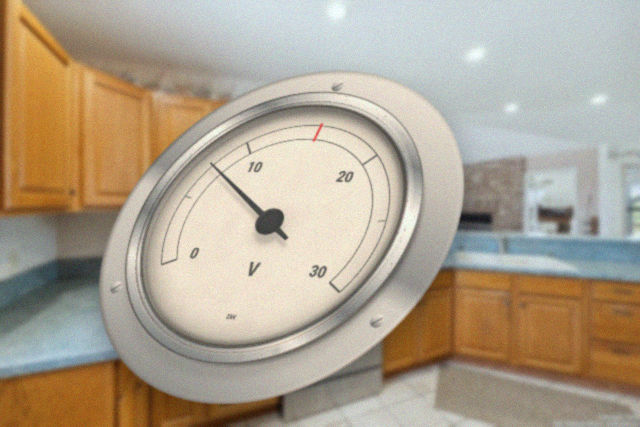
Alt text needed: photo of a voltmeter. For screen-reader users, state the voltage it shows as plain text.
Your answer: 7.5 V
